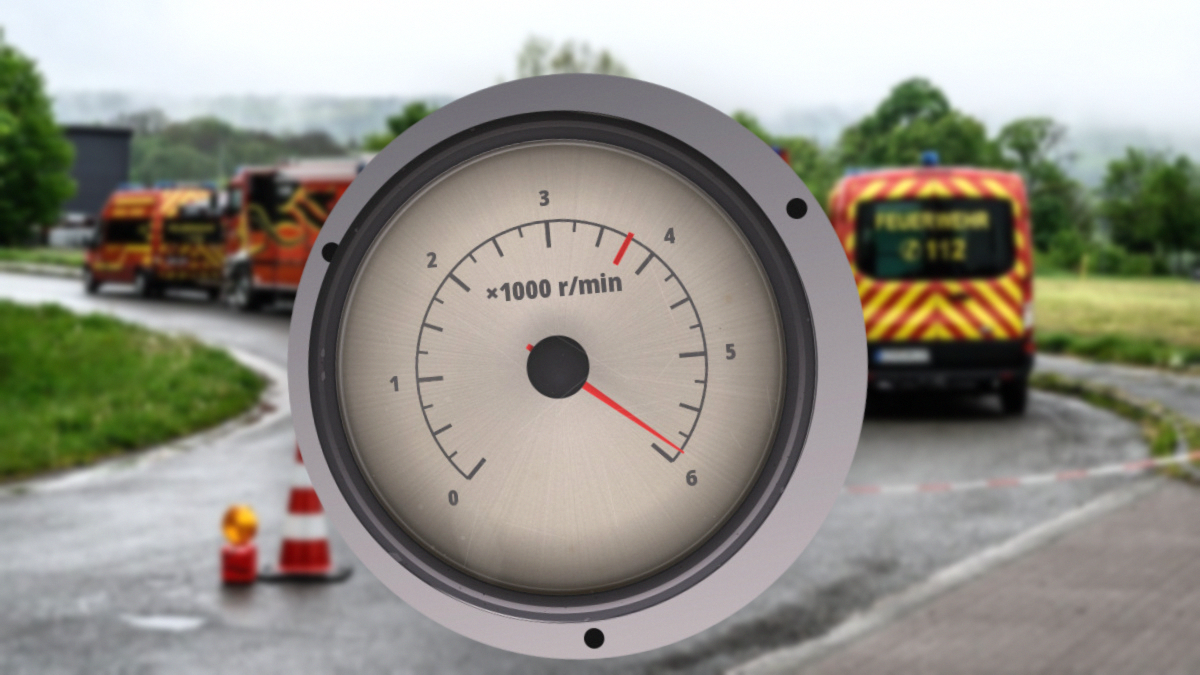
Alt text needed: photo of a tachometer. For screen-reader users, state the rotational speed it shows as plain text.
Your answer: 5875 rpm
